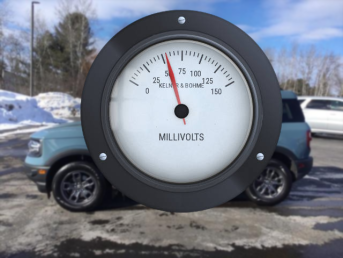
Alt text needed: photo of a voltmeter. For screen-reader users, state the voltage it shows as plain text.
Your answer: 55 mV
